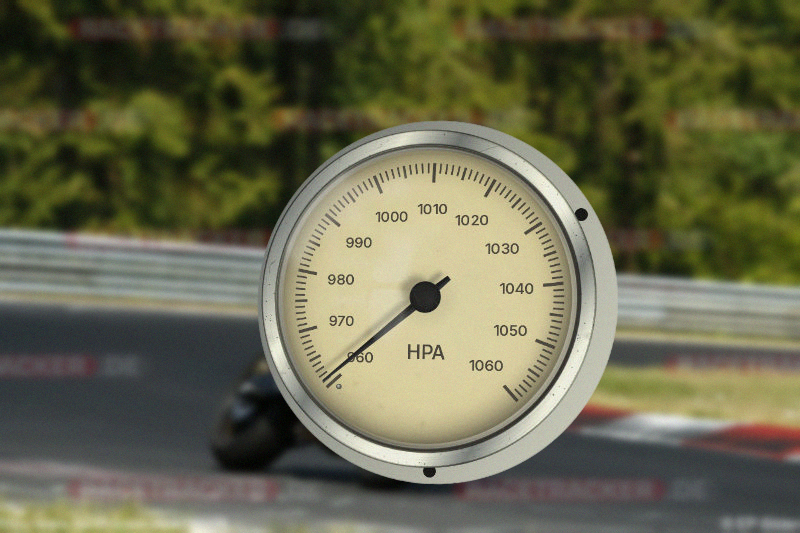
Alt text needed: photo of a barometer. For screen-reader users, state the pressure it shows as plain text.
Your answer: 961 hPa
